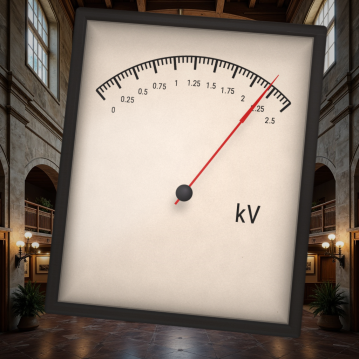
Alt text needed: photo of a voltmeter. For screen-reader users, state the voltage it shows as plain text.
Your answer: 2.2 kV
